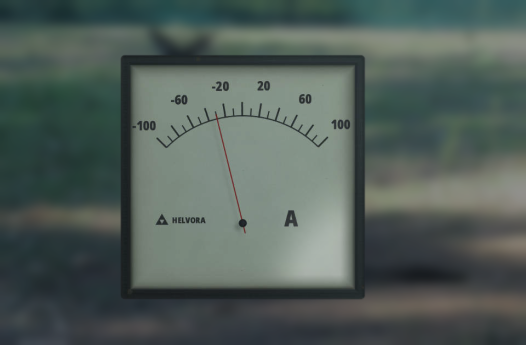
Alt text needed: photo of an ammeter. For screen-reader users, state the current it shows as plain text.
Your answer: -30 A
